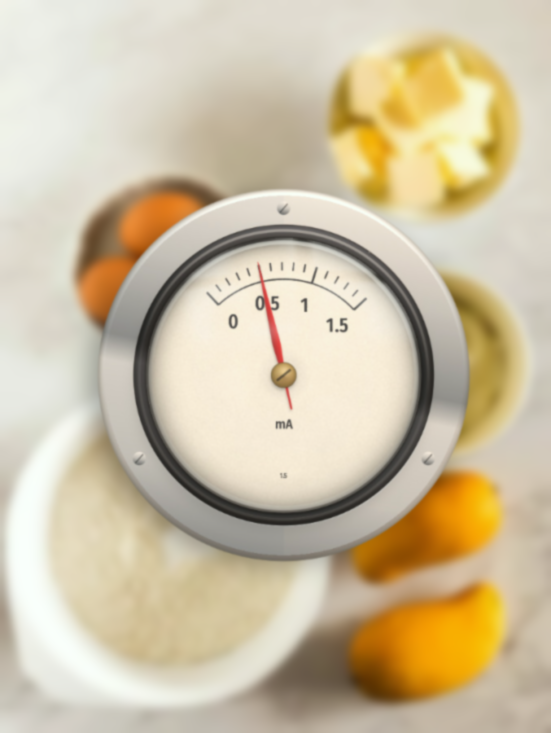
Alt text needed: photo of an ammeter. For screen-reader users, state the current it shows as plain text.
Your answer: 0.5 mA
